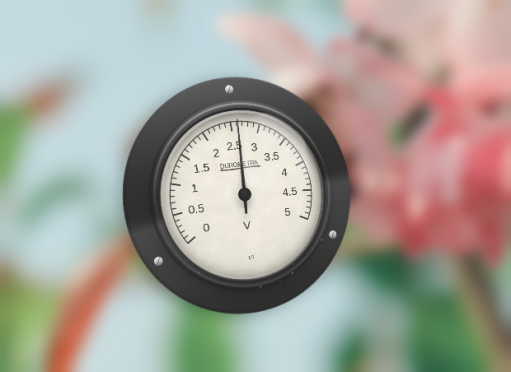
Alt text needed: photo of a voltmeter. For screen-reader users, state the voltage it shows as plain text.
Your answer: 2.6 V
